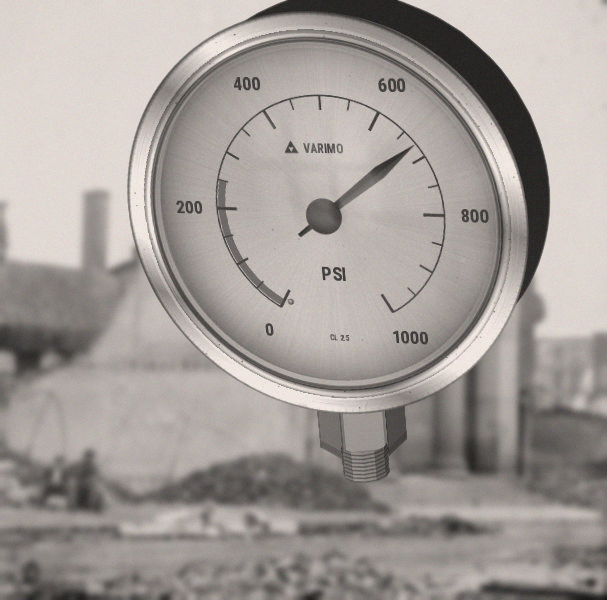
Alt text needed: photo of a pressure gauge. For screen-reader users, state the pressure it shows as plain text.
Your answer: 675 psi
